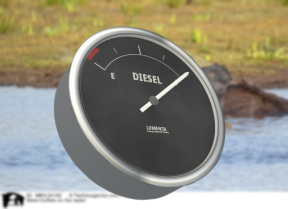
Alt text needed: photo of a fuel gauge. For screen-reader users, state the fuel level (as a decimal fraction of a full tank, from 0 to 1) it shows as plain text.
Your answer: 1
